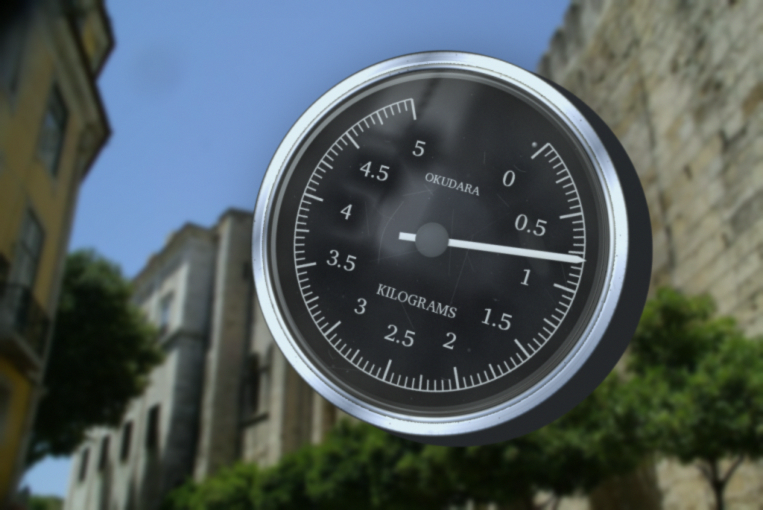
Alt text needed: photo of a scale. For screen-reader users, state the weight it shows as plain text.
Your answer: 0.8 kg
